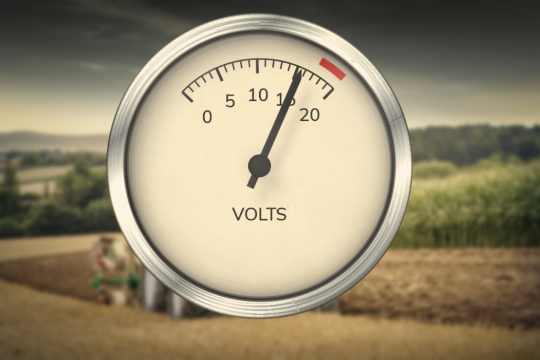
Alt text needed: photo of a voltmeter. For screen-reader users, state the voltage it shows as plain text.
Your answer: 15.5 V
